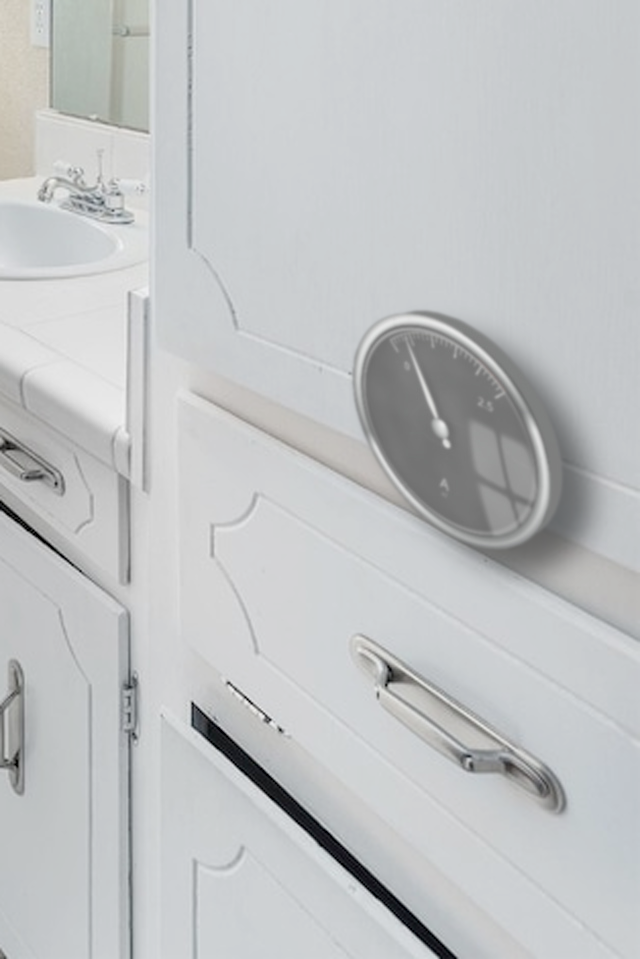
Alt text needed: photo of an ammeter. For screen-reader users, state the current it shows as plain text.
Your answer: 0.5 A
